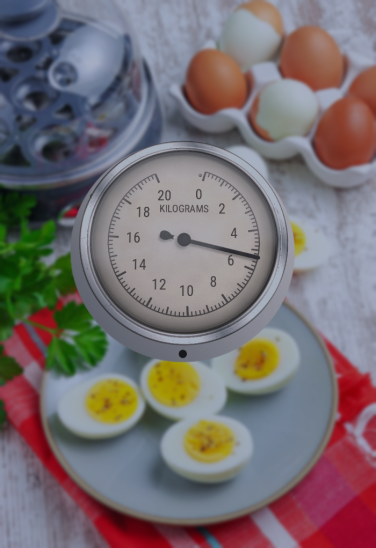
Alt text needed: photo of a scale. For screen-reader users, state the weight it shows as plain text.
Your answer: 5.4 kg
